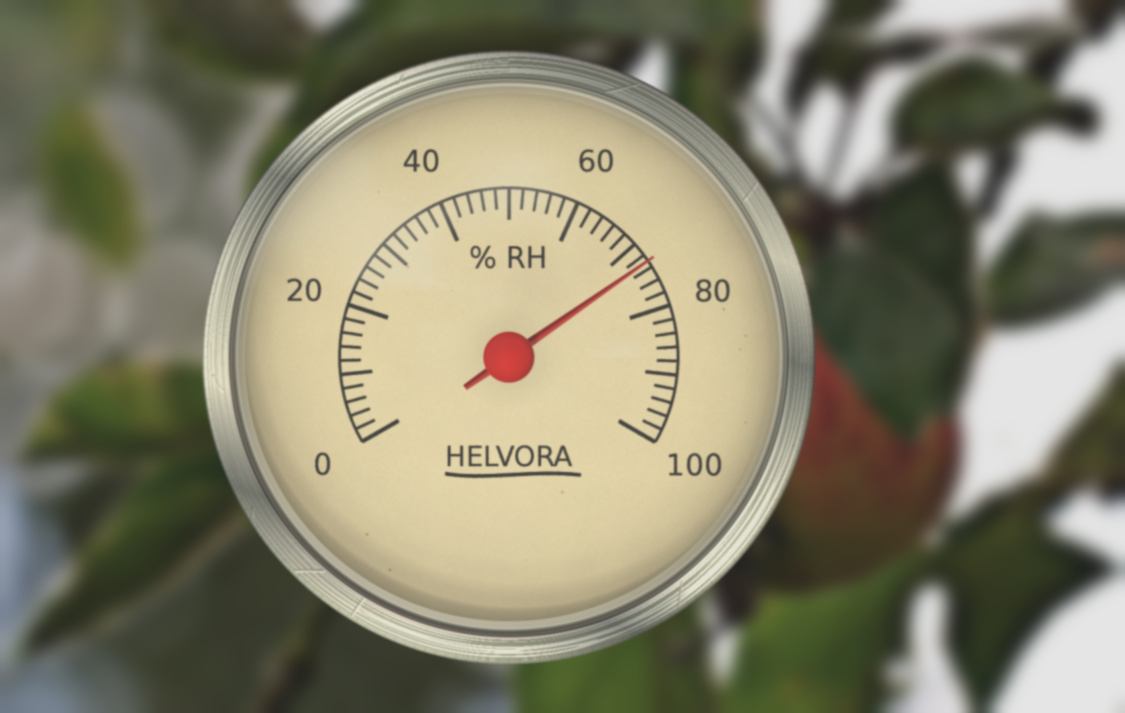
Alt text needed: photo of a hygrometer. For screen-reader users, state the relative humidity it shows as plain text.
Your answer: 73 %
